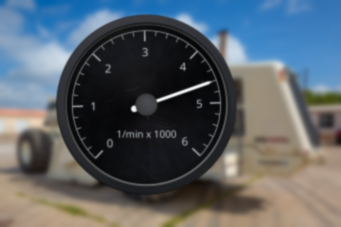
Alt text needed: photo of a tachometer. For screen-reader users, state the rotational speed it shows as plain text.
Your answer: 4600 rpm
